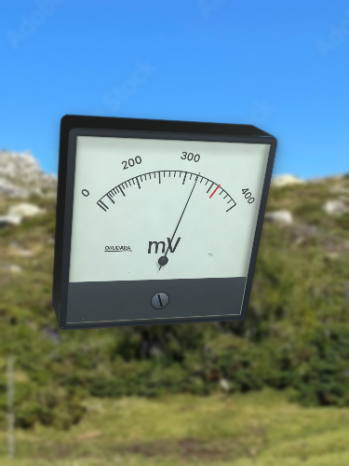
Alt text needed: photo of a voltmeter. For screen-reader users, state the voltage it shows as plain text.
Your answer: 320 mV
